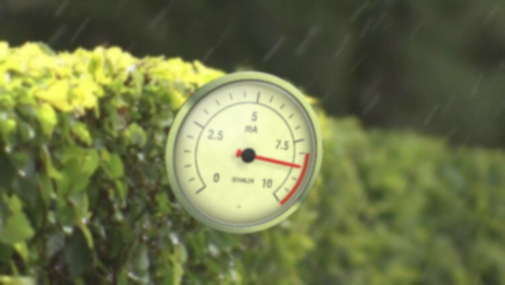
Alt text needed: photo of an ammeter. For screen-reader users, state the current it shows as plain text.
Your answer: 8.5 mA
